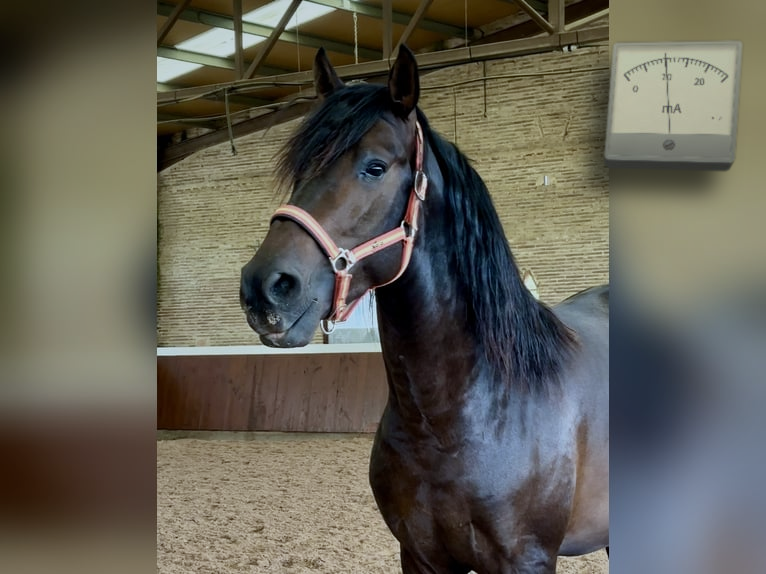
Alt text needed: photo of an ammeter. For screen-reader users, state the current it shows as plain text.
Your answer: 10 mA
